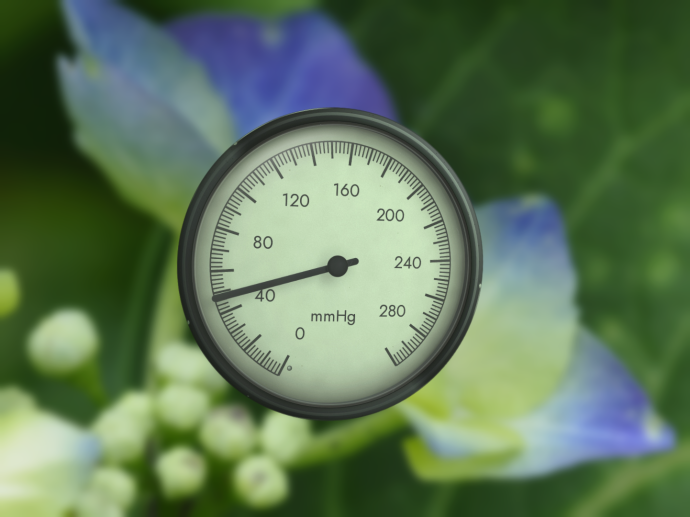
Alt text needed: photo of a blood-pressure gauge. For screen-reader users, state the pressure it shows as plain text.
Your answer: 48 mmHg
